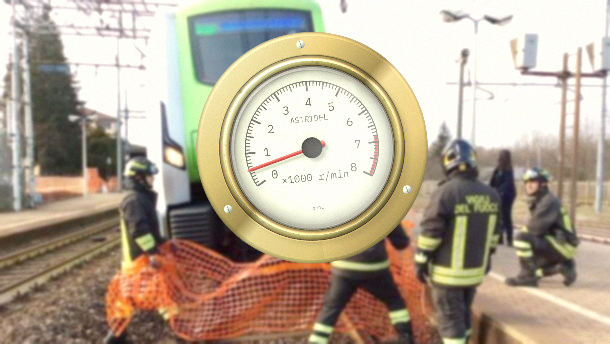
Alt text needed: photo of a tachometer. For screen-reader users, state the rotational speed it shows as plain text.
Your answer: 500 rpm
